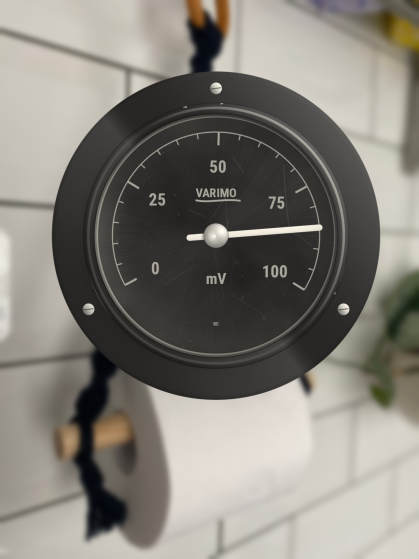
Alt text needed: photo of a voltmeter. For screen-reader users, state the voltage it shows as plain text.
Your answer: 85 mV
